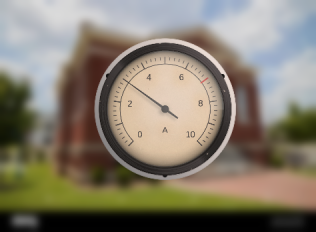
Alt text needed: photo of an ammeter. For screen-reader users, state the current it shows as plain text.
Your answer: 3 A
